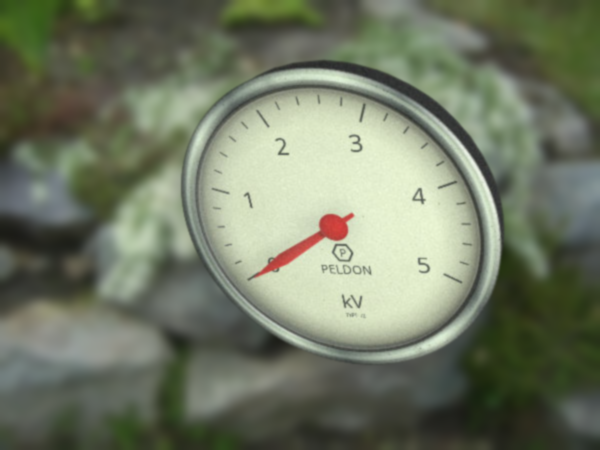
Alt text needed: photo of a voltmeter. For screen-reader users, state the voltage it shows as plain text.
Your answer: 0 kV
